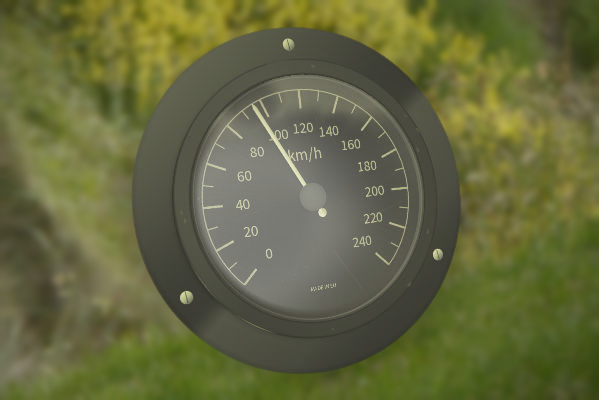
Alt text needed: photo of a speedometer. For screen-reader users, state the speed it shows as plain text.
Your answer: 95 km/h
